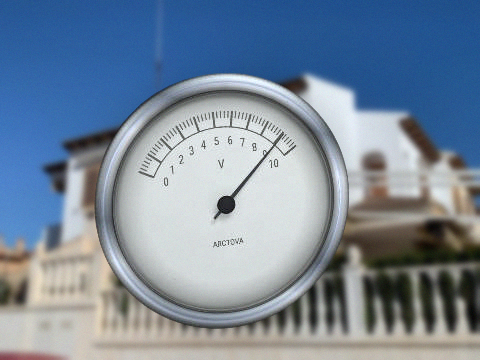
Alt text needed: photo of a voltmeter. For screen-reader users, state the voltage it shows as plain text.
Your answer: 9 V
